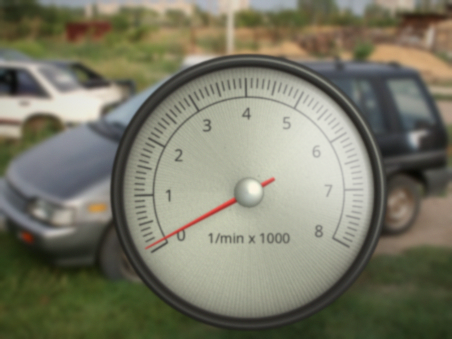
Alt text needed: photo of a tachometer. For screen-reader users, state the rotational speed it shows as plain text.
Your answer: 100 rpm
